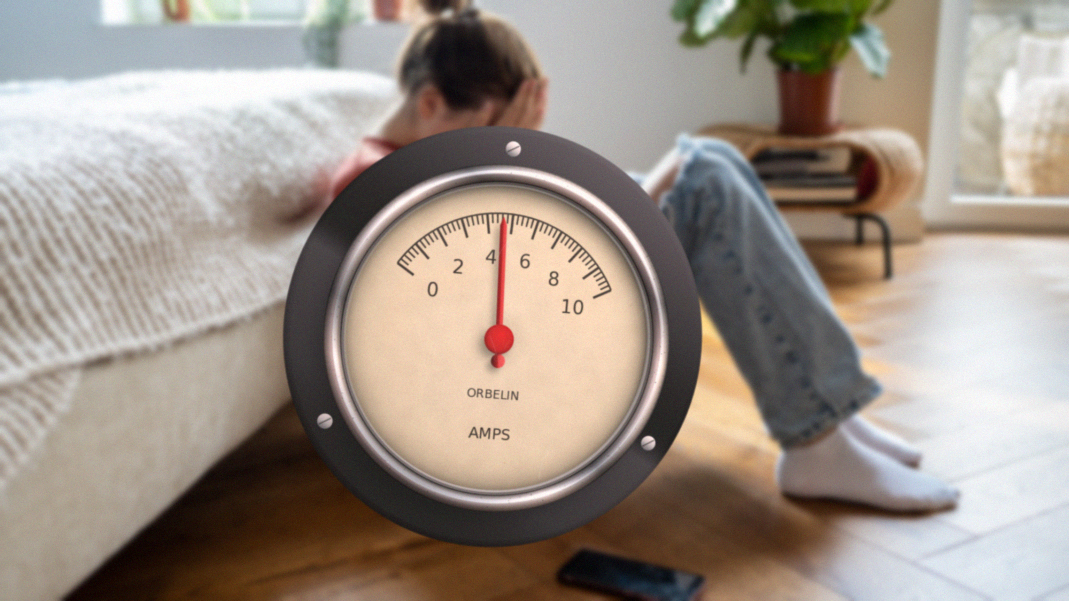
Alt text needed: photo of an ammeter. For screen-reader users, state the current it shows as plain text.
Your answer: 4.6 A
